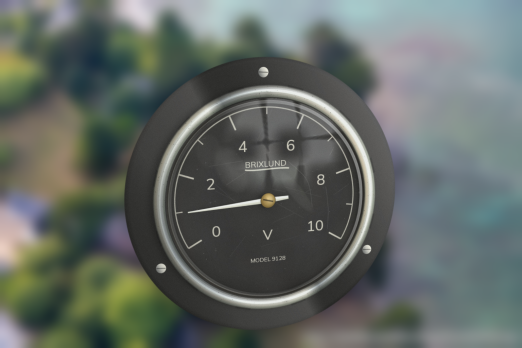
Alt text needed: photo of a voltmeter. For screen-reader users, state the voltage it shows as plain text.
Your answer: 1 V
